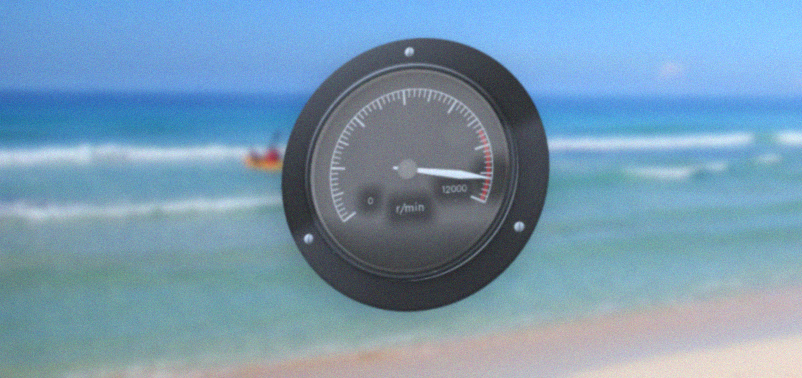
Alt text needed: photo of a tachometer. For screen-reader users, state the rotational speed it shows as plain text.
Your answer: 11200 rpm
